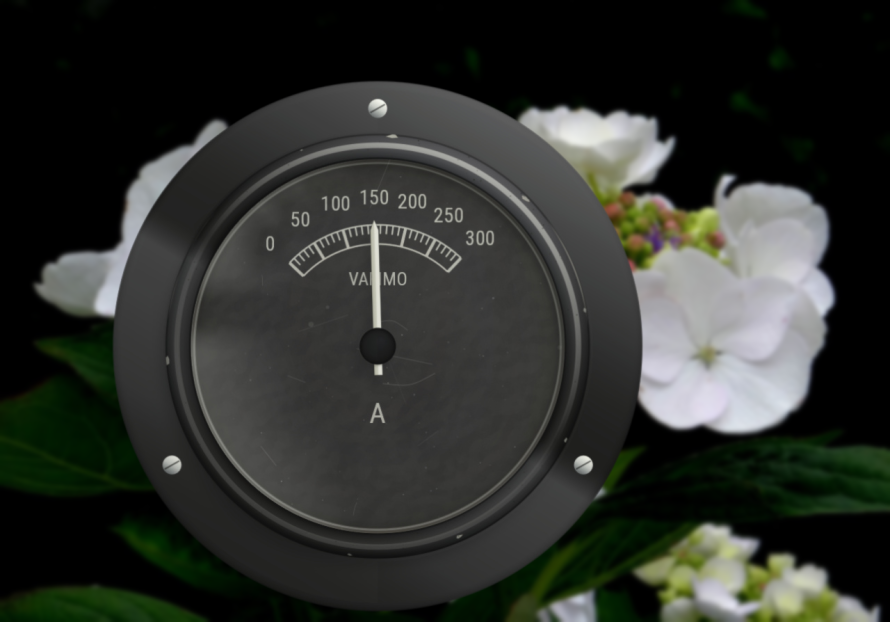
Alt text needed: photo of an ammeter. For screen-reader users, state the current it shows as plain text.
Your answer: 150 A
